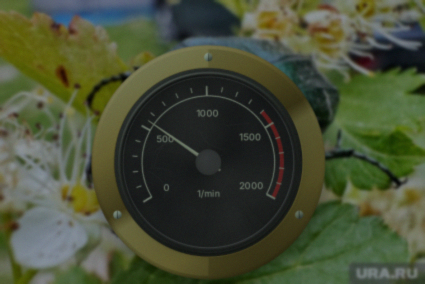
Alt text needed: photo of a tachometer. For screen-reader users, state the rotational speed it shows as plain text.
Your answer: 550 rpm
